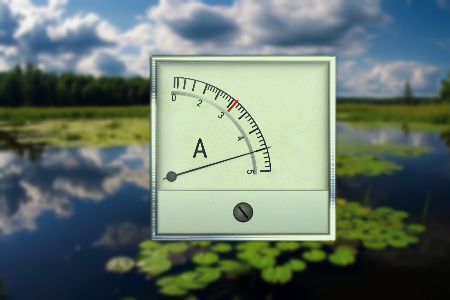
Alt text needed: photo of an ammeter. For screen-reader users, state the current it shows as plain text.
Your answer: 4.5 A
